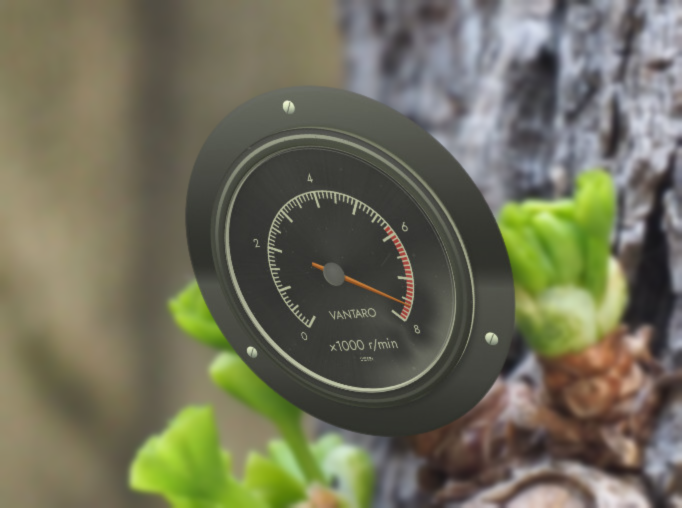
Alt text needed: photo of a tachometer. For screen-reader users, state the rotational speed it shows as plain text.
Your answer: 7500 rpm
